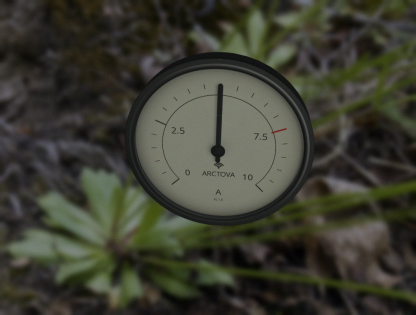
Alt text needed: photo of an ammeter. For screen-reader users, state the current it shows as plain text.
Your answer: 5 A
